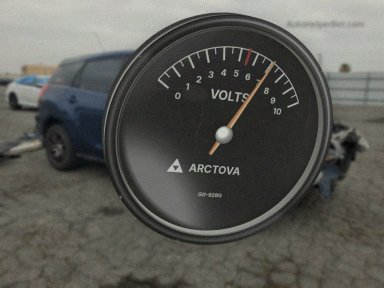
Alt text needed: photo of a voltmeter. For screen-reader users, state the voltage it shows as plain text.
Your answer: 7 V
